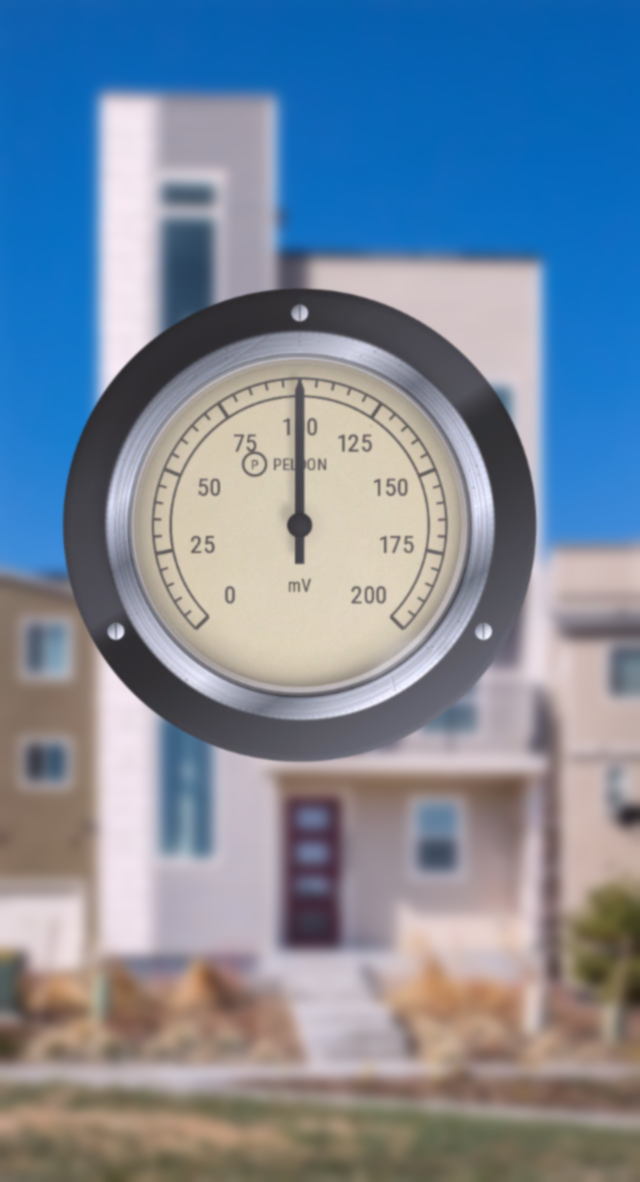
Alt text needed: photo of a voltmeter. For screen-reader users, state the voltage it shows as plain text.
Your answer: 100 mV
